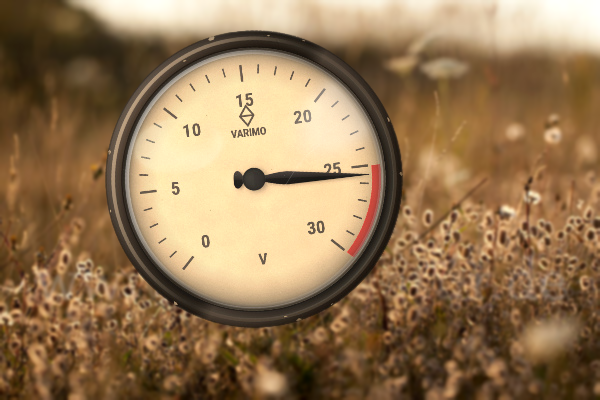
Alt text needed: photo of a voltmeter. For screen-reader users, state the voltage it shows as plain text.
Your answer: 25.5 V
